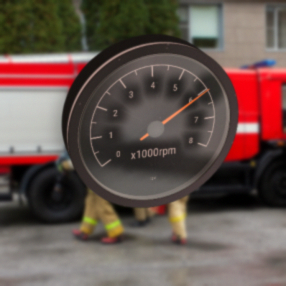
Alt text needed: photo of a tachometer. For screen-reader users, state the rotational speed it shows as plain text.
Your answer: 6000 rpm
